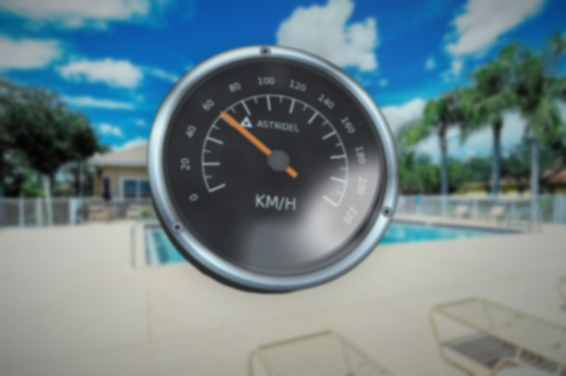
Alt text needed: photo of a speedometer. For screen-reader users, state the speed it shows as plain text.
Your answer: 60 km/h
